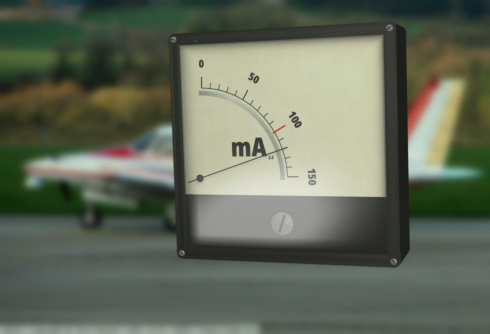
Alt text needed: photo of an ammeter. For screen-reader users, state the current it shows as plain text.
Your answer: 120 mA
